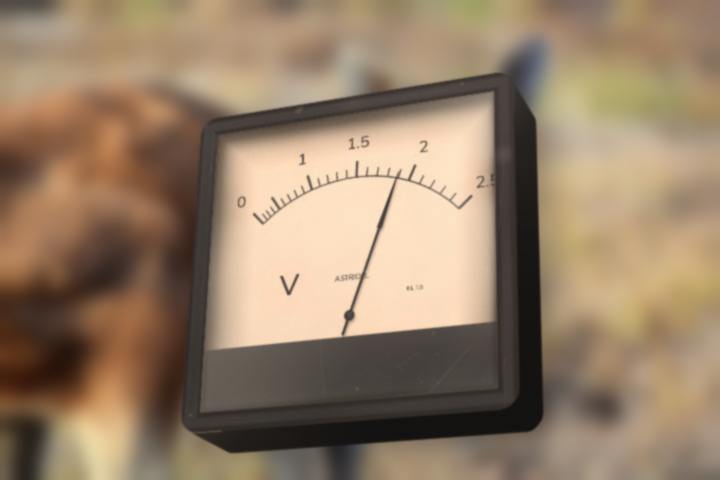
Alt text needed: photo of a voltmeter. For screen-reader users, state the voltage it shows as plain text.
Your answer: 1.9 V
